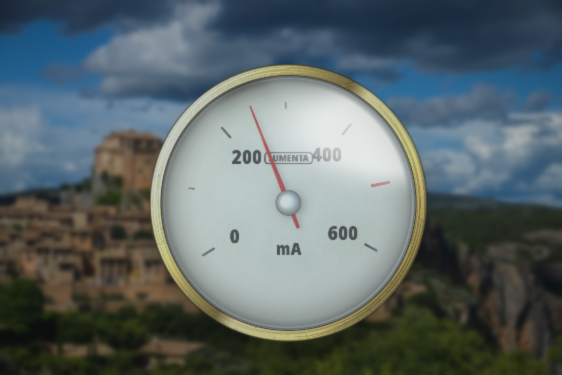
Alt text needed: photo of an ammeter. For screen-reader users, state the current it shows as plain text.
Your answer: 250 mA
